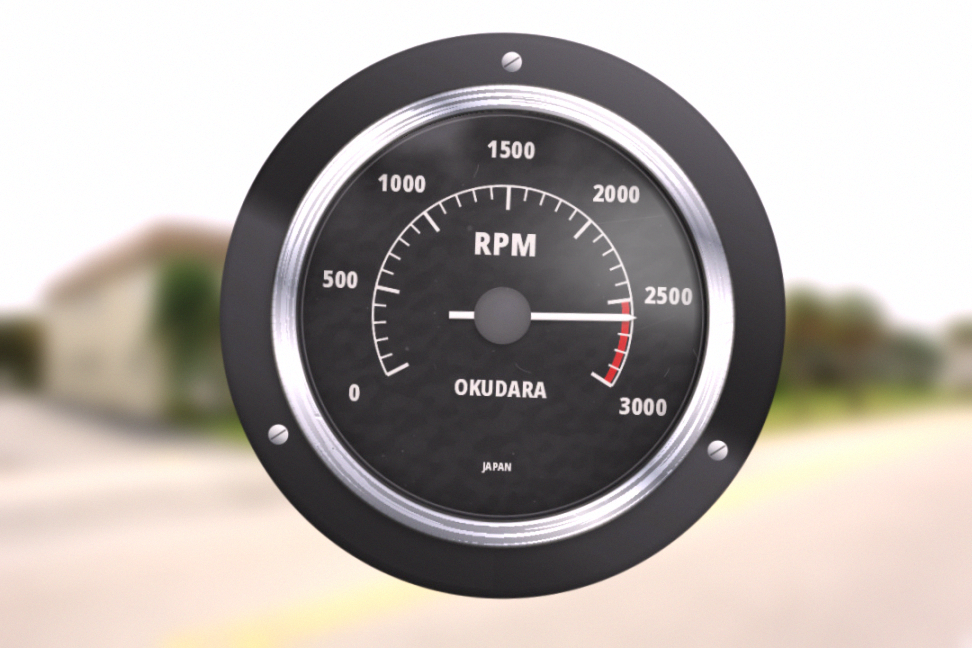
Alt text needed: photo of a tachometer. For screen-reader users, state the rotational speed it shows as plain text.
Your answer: 2600 rpm
